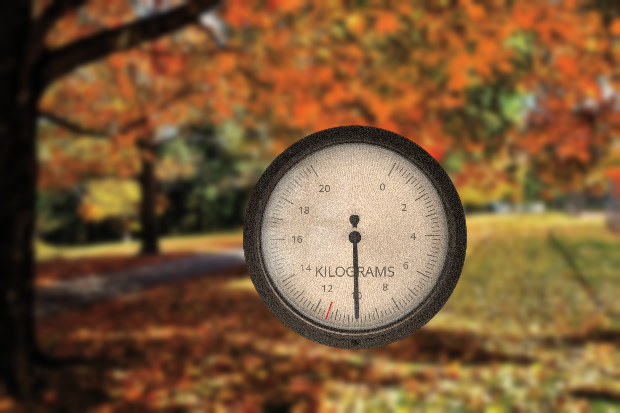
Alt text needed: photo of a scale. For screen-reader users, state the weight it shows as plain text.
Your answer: 10 kg
